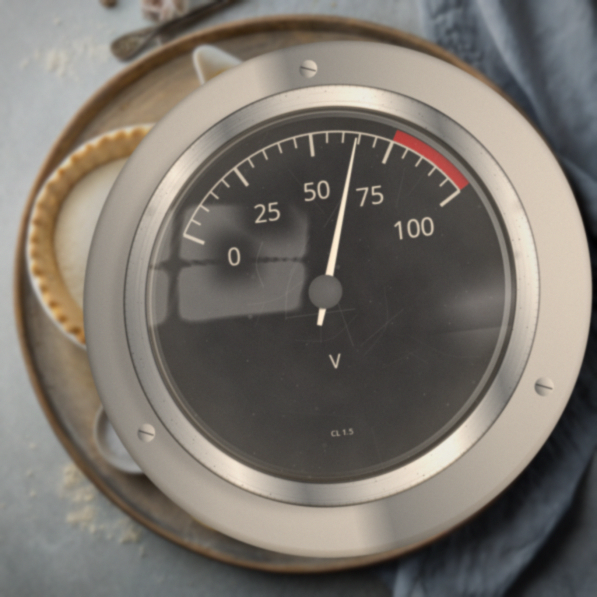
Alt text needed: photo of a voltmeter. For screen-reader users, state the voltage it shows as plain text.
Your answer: 65 V
